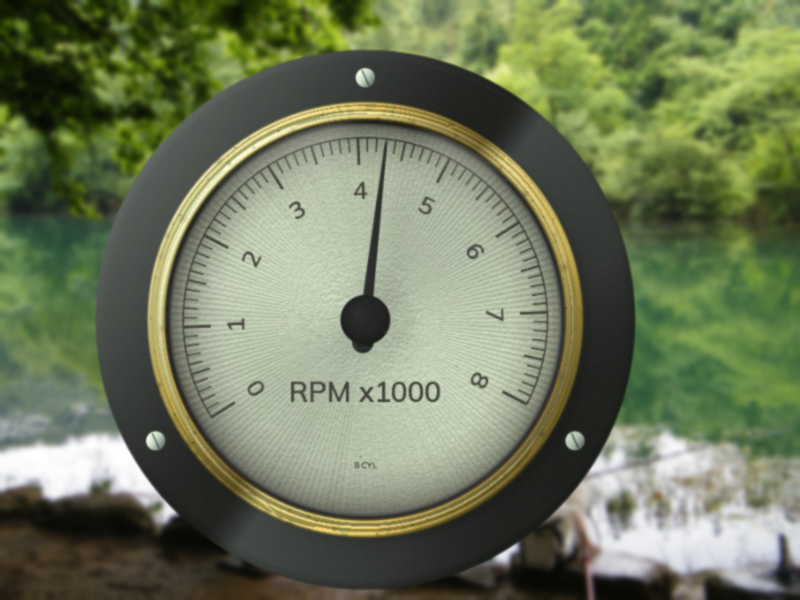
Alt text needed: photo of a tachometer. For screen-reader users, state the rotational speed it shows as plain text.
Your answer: 4300 rpm
